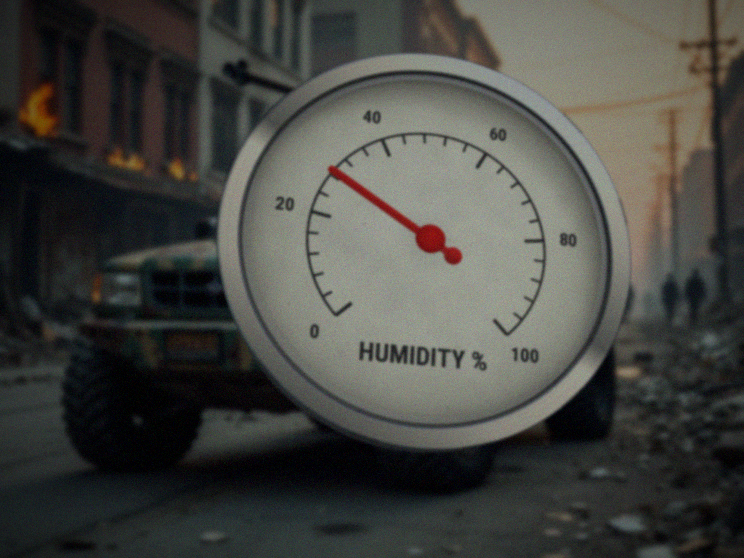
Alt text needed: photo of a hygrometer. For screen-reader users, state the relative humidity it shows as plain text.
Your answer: 28 %
